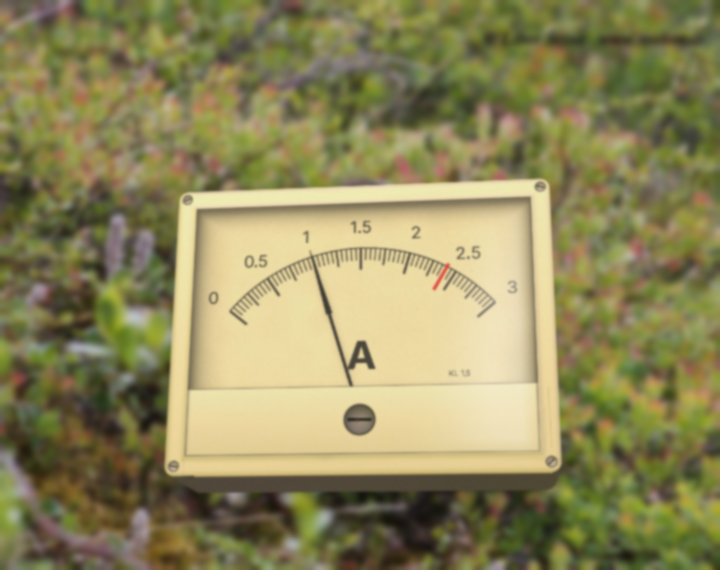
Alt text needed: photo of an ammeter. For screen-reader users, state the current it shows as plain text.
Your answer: 1 A
